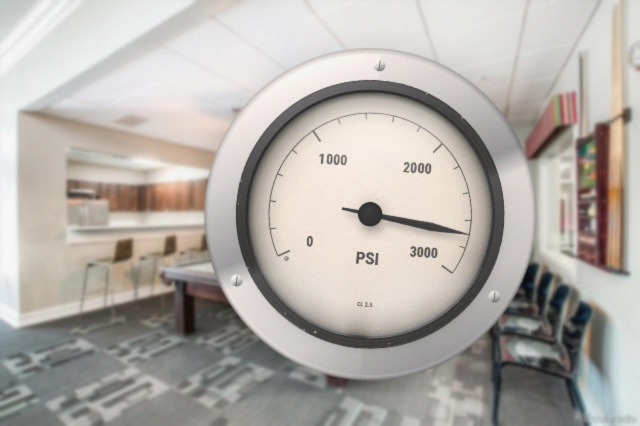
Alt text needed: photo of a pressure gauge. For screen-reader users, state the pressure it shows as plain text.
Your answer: 2700 psi
